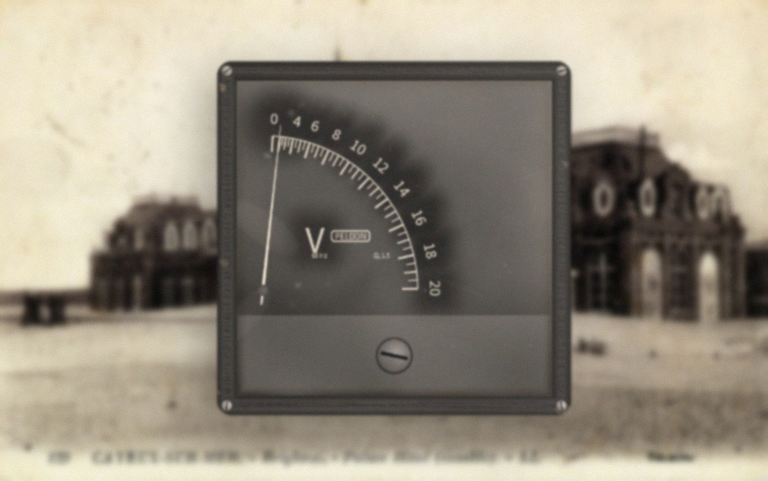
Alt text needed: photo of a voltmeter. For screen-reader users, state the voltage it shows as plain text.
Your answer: 2 V
